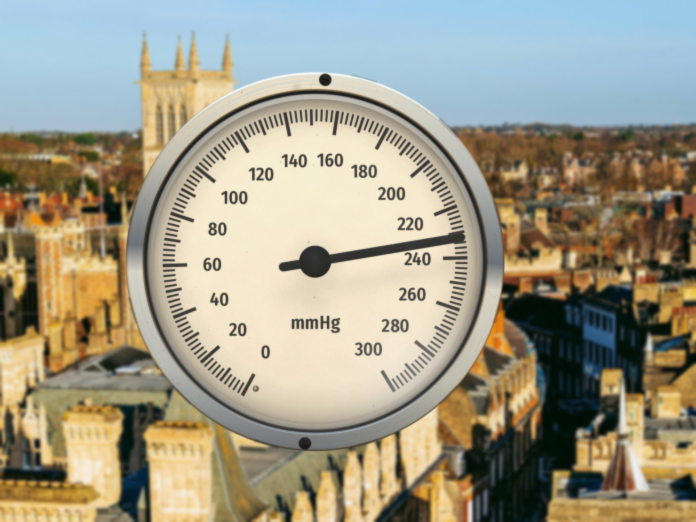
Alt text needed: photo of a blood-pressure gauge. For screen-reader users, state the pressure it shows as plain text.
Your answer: 232 mmHg
